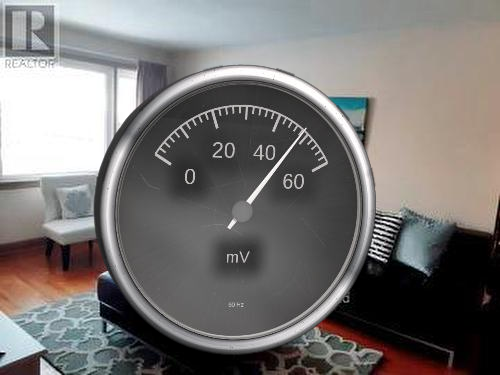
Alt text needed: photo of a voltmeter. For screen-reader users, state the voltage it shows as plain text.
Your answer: 48 mV
